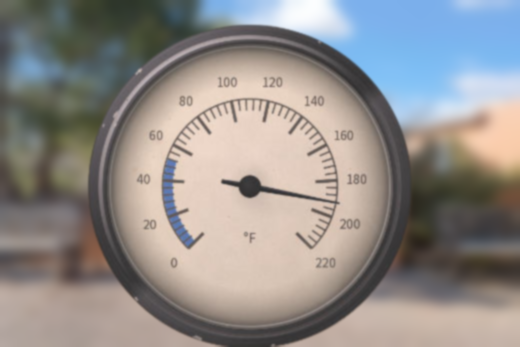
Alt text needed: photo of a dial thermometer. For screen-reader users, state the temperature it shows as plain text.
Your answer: 192 °F
